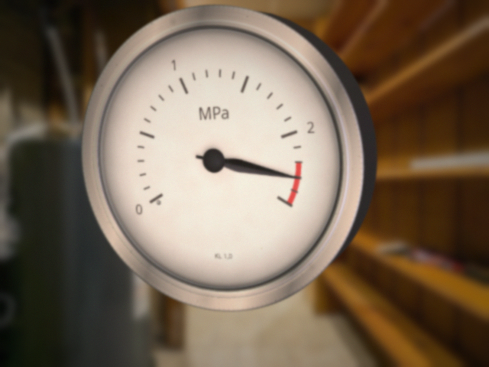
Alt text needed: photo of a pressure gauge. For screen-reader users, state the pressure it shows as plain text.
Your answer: 2.3 MPa
